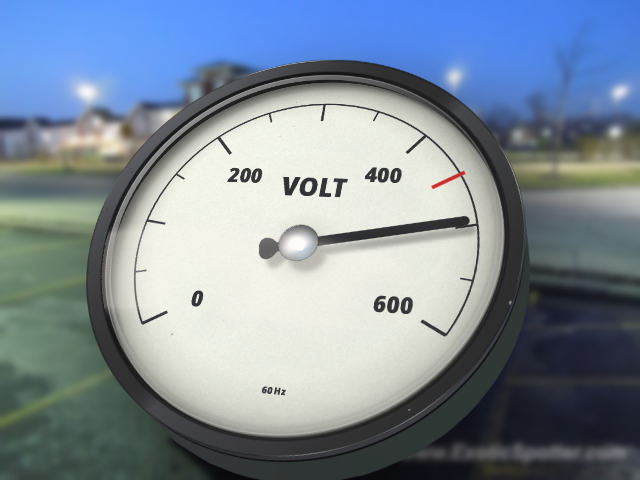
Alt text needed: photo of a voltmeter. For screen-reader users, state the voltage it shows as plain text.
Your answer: 500 V
